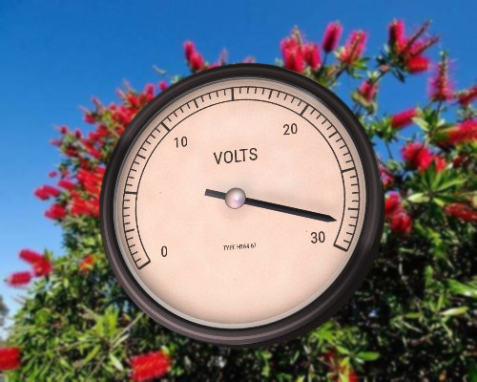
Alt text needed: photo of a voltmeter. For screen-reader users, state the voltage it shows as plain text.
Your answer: 28.5 V
